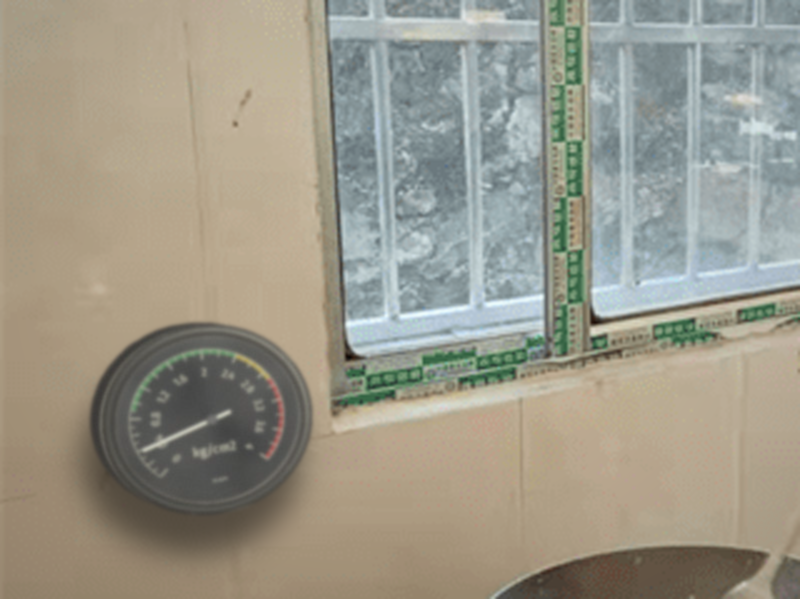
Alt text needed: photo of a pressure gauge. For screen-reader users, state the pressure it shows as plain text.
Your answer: 0.4 kg/cm²
